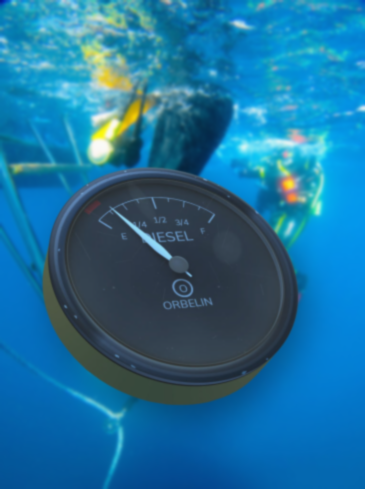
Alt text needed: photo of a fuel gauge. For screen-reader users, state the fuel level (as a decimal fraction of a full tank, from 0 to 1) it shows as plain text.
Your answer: 0.125
